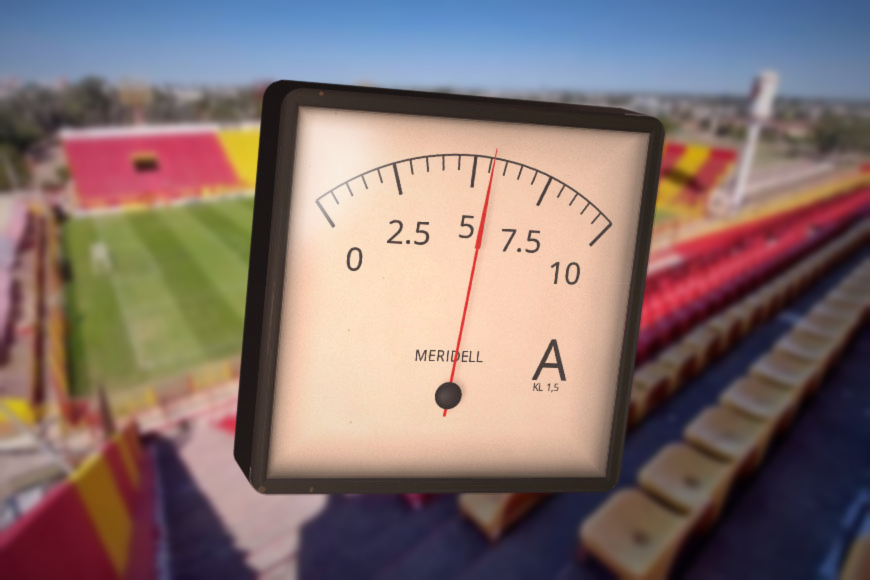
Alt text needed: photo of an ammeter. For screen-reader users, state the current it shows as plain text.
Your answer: 5.5 A
